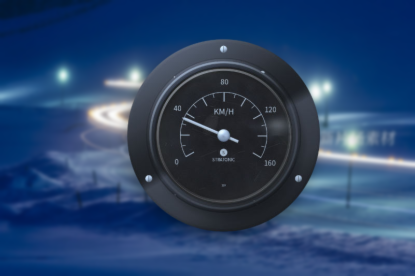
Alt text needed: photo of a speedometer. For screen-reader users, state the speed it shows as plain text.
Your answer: 35 km/h
